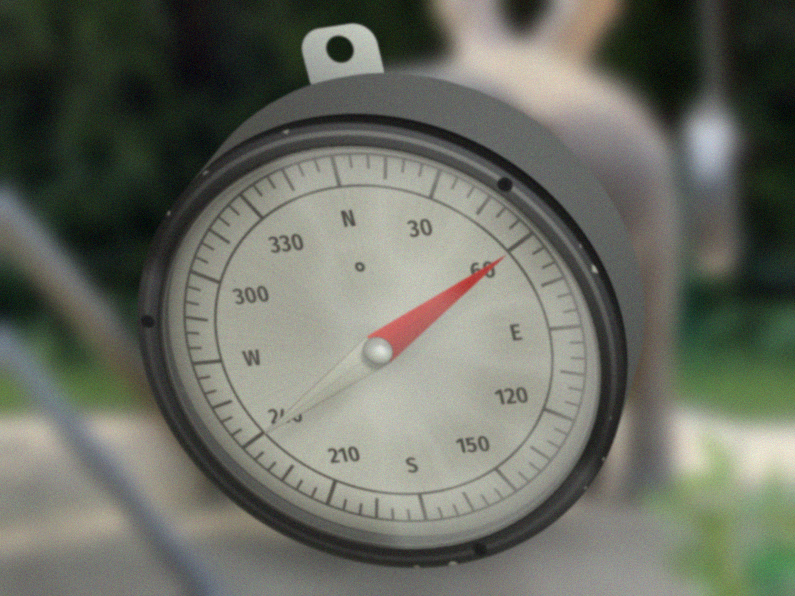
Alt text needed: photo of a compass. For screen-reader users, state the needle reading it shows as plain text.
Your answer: 60 °
